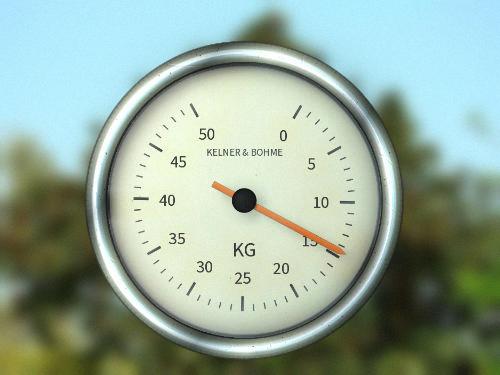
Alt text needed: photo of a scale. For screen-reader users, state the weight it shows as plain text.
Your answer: 14.5 kg
